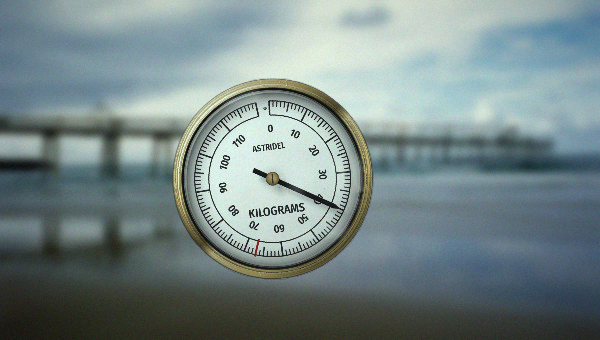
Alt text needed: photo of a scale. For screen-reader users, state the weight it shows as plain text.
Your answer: 40 kg
